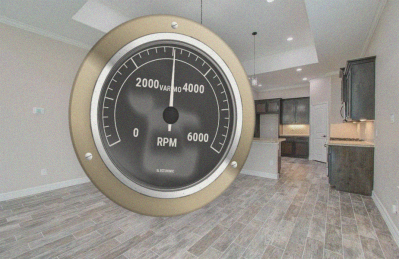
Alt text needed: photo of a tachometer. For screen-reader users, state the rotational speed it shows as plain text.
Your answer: 3000 rpm
